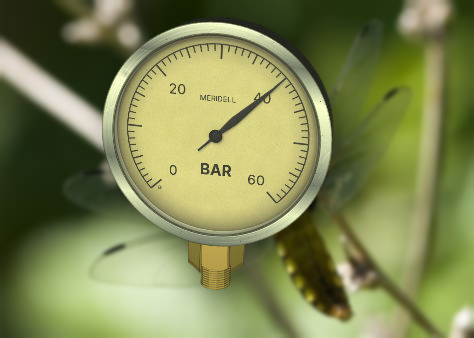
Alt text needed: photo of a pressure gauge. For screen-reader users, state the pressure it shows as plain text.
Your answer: 40 bar
